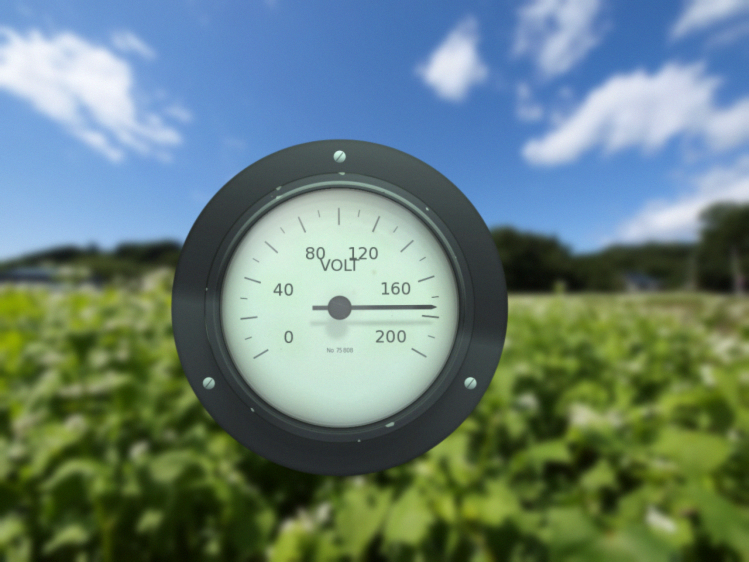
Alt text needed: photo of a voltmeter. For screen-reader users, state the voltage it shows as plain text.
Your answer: 175 V
